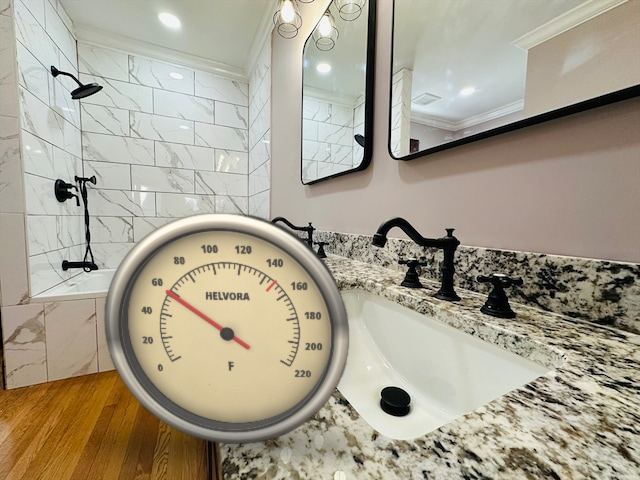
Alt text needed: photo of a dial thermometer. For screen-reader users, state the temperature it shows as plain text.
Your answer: 60 °F
